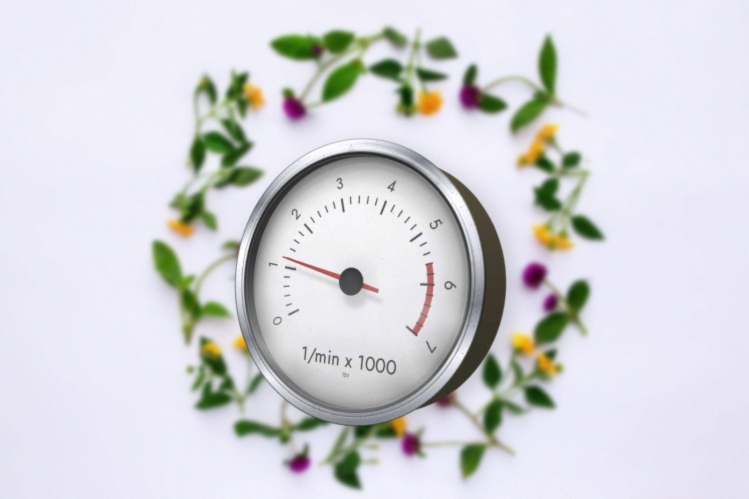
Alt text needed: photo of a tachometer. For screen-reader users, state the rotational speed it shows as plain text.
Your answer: 1200 rpm
